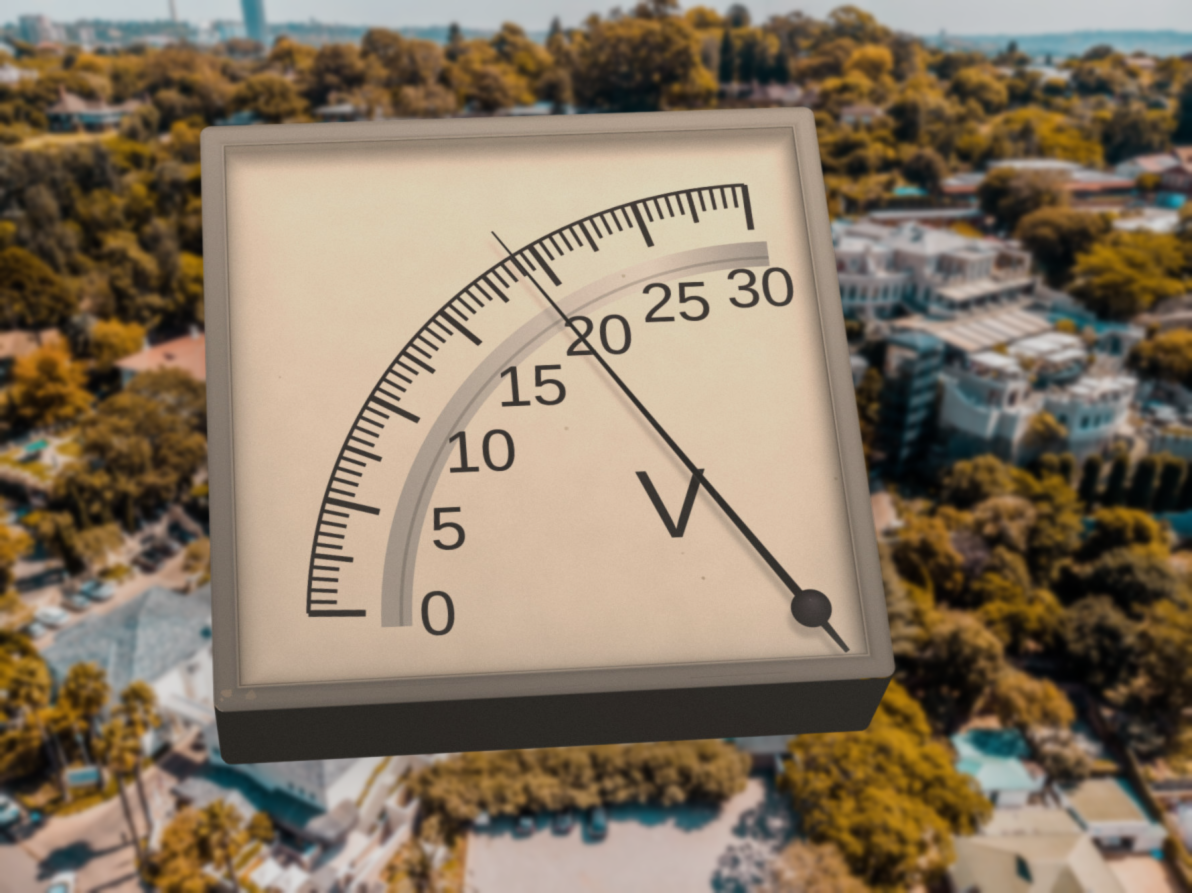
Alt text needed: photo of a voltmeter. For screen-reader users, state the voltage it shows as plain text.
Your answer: 19 V
